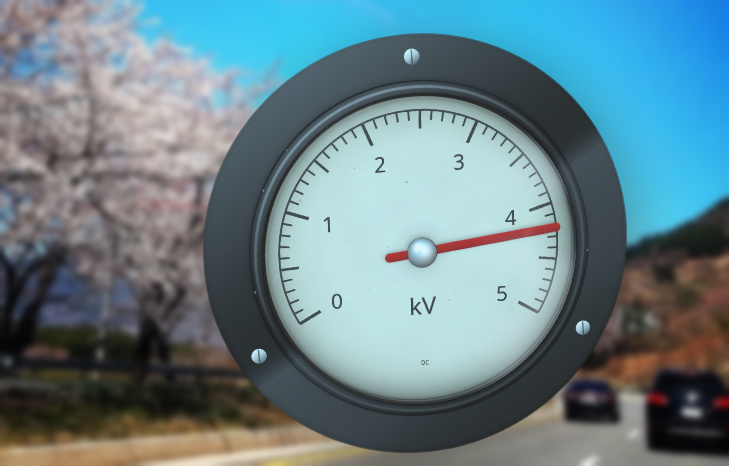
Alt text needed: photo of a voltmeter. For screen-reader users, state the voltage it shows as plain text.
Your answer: 4.2 kV
